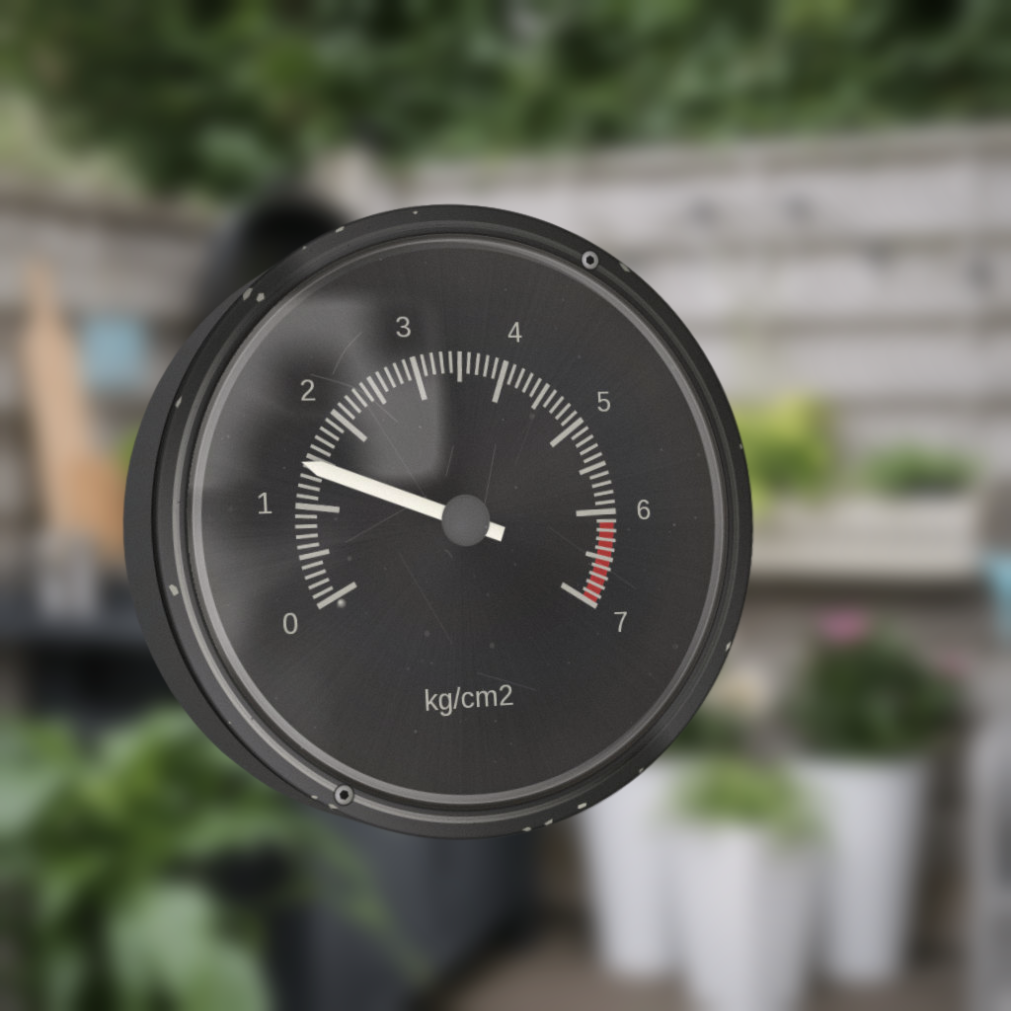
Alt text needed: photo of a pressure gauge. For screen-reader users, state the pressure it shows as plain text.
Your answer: 1.4 kg/cm²
